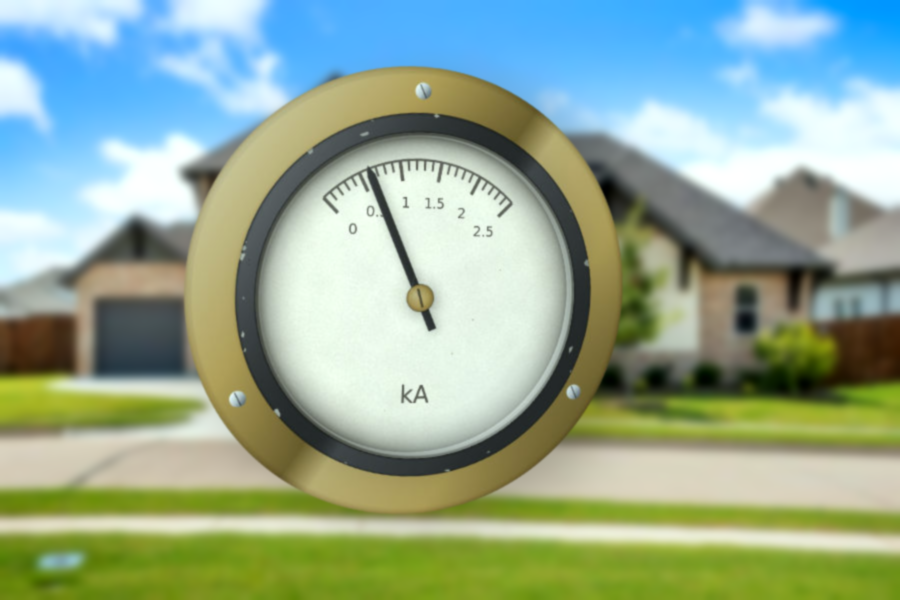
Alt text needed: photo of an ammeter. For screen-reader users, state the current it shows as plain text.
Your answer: 0.6 kA
